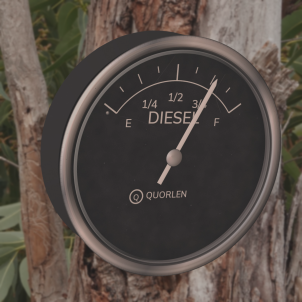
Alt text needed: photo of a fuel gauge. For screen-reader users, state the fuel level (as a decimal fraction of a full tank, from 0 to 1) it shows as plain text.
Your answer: 0.75
